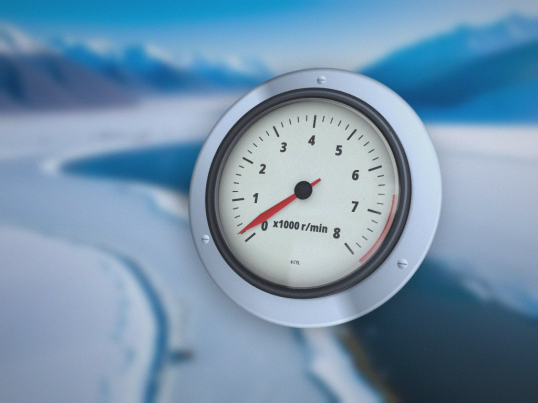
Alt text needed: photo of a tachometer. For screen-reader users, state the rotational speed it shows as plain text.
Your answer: 200 rpm
